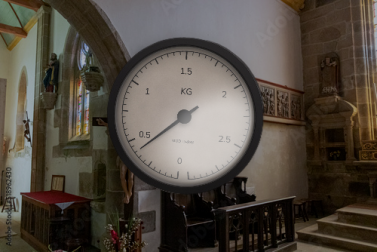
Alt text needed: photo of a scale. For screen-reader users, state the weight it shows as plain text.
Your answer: 0.4 kg
